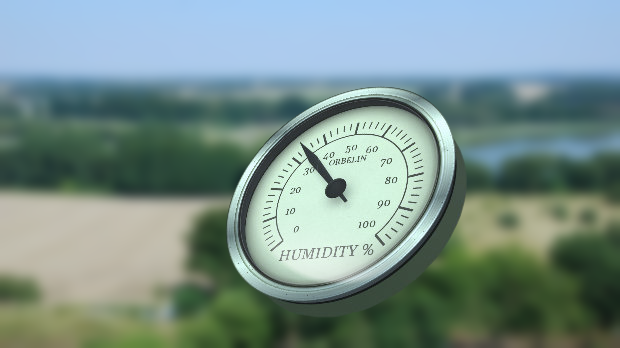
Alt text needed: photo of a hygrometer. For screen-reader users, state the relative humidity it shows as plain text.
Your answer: 34 %
